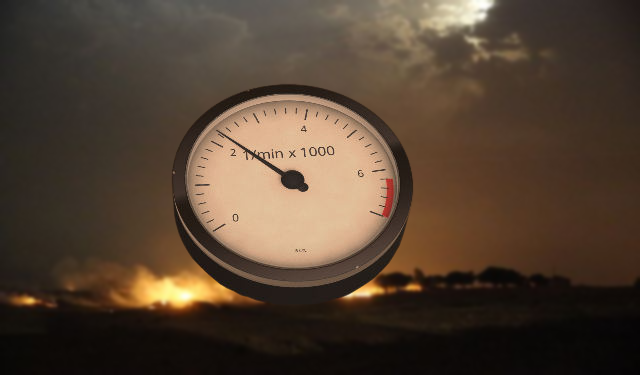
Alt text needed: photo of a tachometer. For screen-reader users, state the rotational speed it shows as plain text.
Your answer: 2200 rpm
